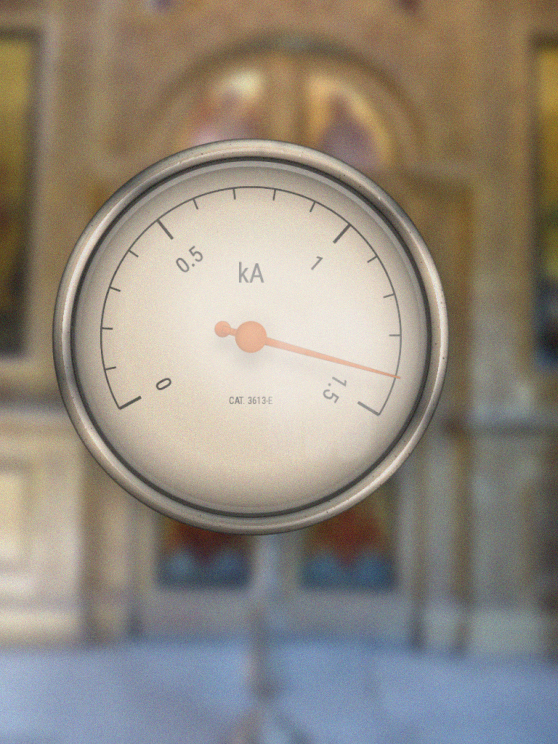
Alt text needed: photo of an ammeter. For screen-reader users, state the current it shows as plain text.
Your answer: 1.4 kA
